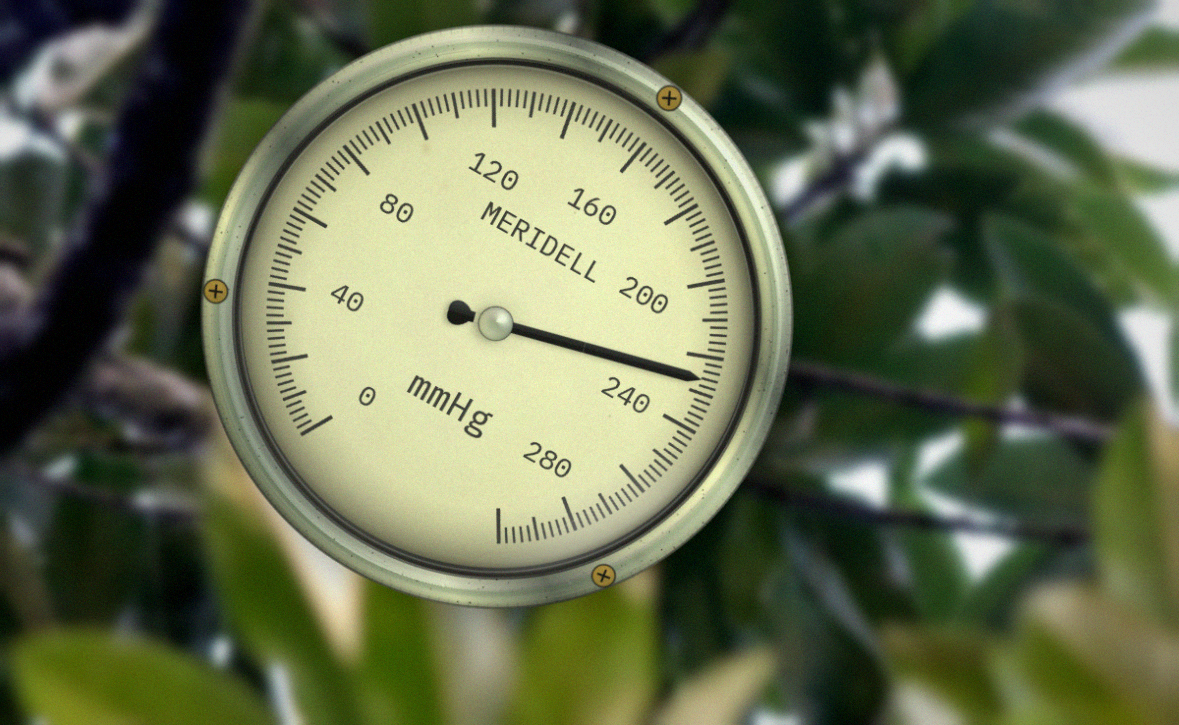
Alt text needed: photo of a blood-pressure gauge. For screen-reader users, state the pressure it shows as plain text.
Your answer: 226 mmHg
